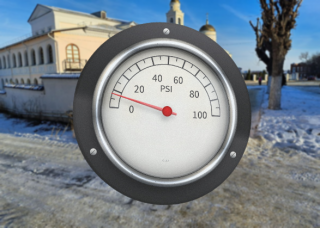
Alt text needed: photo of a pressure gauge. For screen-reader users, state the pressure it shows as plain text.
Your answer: 7.5 psi
